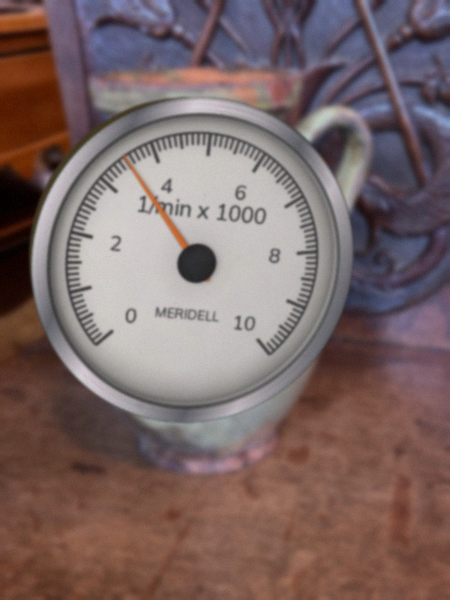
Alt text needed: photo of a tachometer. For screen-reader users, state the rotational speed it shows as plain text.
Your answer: 3500 rpm
